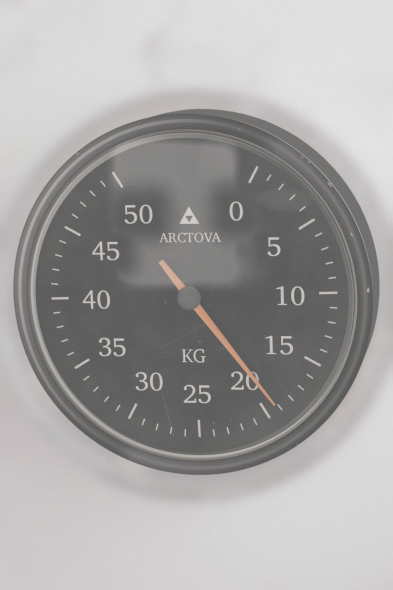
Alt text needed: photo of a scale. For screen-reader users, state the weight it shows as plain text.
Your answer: 19 kg
